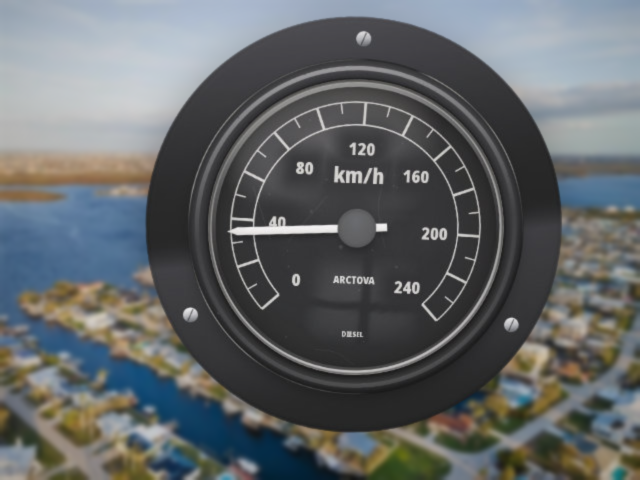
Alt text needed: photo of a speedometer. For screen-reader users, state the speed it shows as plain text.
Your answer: 35 km/h
